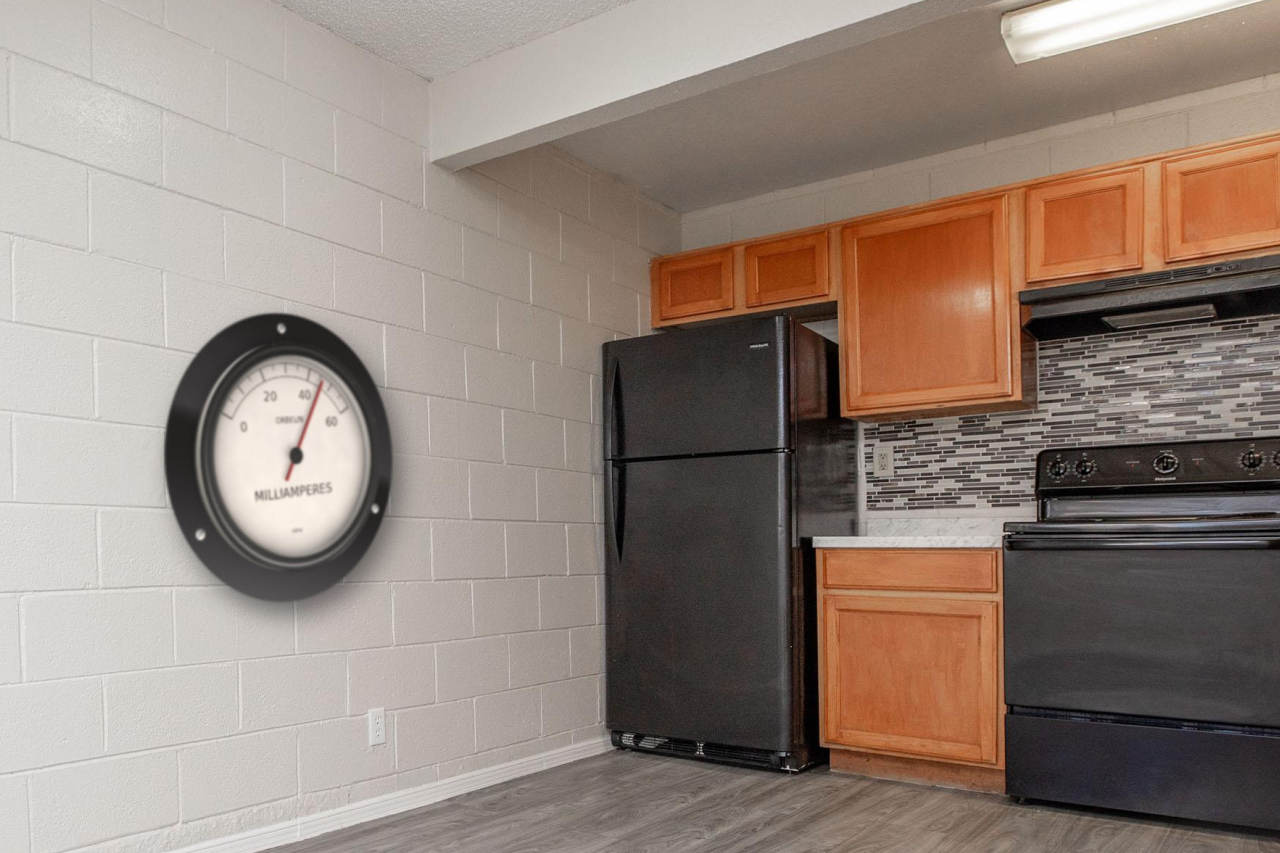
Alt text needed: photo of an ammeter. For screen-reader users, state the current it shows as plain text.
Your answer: 45 mA
